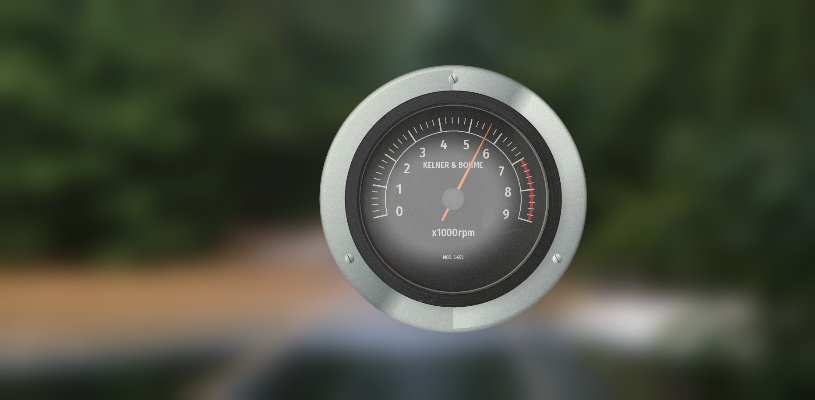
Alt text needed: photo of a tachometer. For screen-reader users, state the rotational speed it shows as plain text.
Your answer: 5600 rpm
